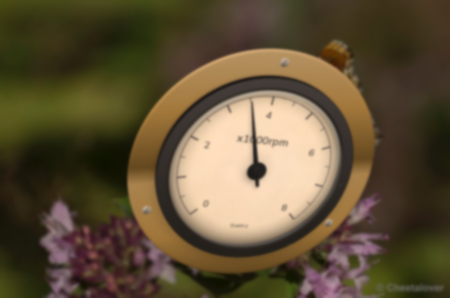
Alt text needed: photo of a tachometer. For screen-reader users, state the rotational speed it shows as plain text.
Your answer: 3500 rpm
